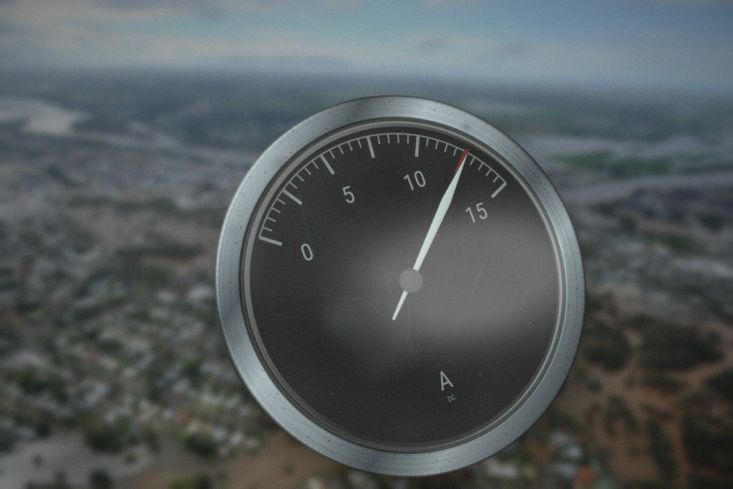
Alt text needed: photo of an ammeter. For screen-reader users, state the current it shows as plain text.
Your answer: 12.5 A
